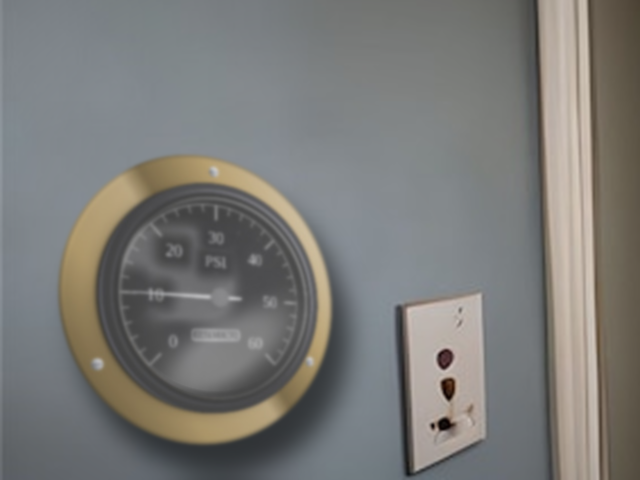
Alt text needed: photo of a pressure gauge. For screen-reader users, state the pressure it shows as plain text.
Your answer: 10 psi
